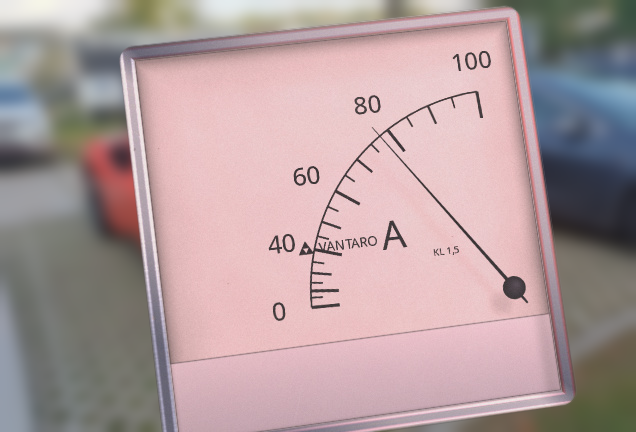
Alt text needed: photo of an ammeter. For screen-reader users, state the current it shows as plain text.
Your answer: 77.5 A
